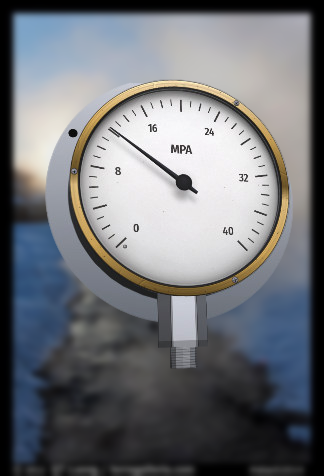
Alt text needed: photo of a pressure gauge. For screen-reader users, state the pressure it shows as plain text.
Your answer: 12 MPa
